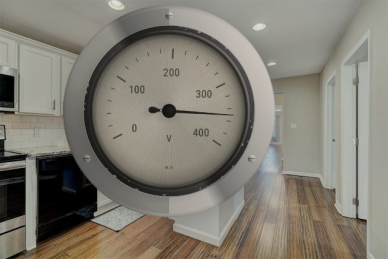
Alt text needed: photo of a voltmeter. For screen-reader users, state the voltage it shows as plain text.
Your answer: 350 V
